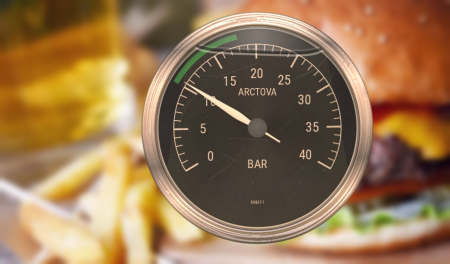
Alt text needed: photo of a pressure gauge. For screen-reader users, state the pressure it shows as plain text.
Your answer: 10.5 bar
